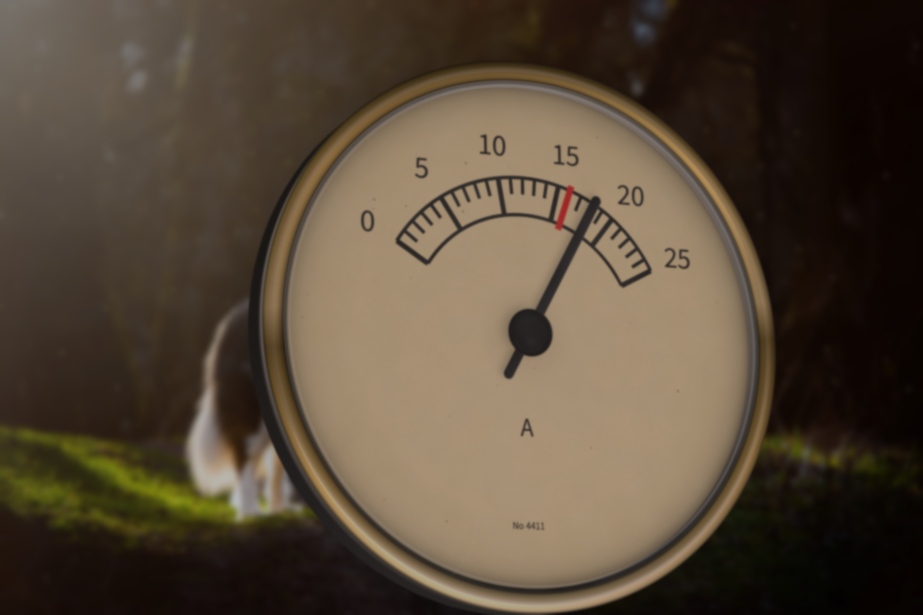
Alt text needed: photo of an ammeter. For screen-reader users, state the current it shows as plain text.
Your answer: 18 A
